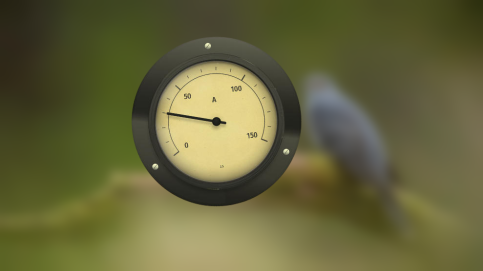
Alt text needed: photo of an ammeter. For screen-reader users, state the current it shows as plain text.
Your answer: 30 A
